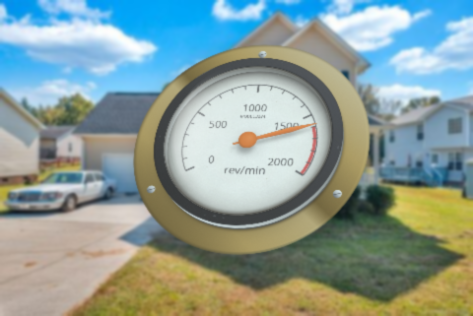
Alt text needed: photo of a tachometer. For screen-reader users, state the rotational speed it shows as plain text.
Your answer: 1600 rpm
